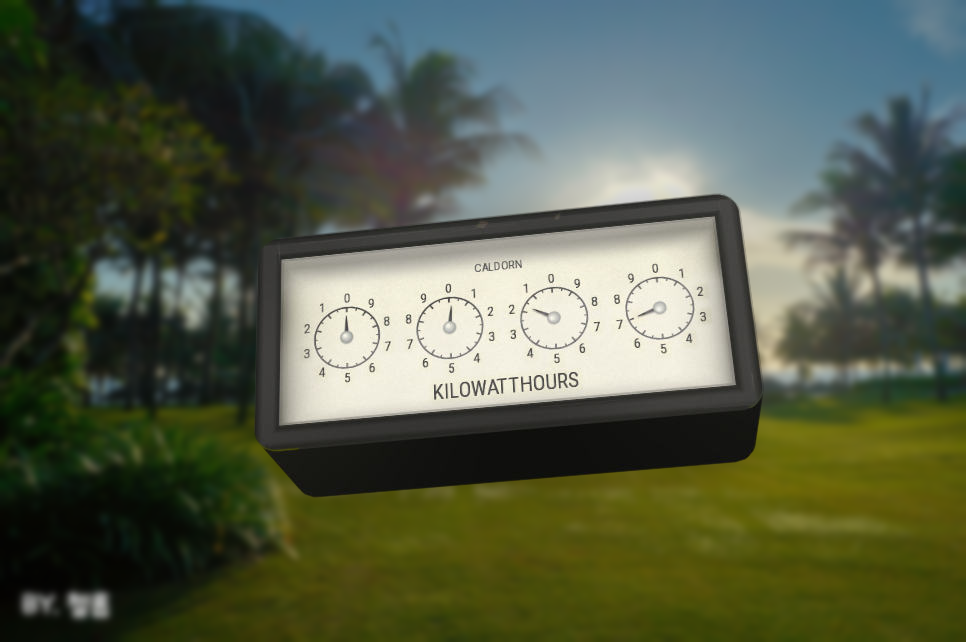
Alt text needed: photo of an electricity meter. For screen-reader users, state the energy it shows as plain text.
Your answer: 17 kWh
